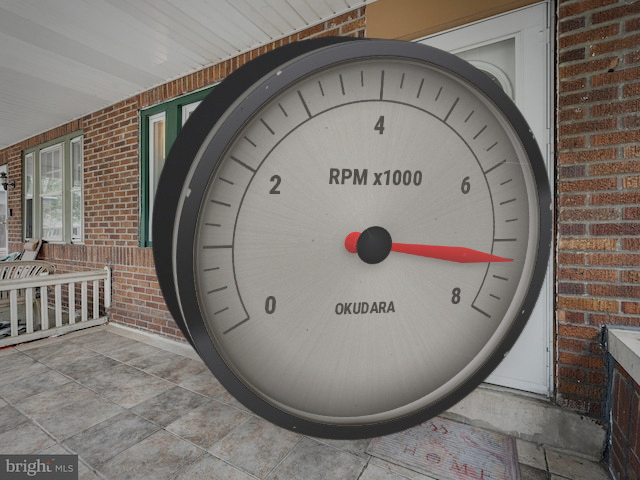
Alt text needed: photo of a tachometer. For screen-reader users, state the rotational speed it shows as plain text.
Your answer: 7250 rpm
